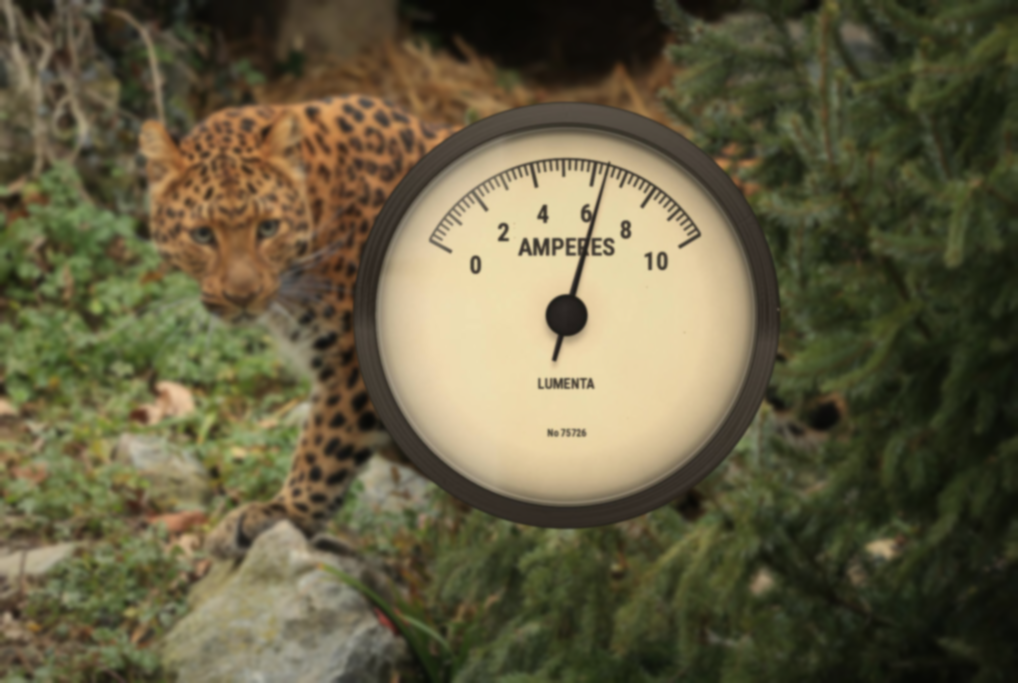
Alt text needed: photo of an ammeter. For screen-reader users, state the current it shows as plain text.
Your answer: 6.4 A
